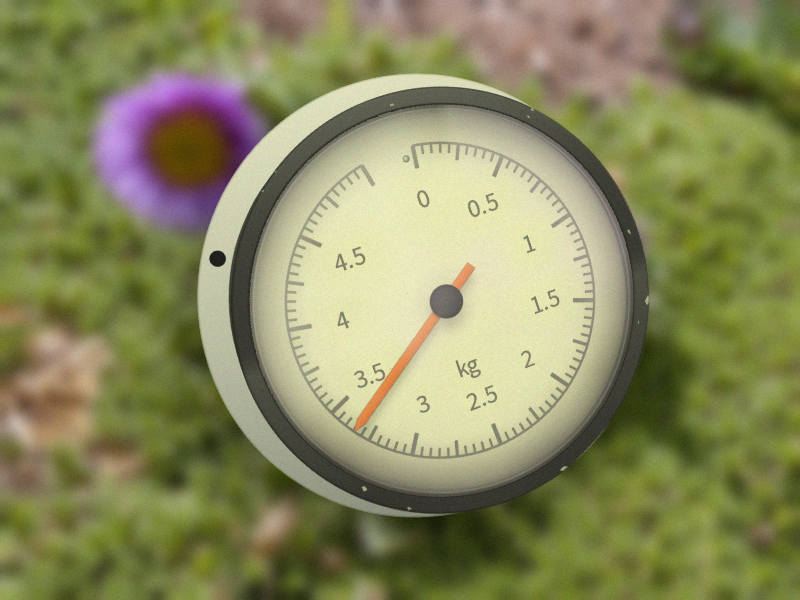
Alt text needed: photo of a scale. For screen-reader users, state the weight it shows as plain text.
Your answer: 3.35 kg
